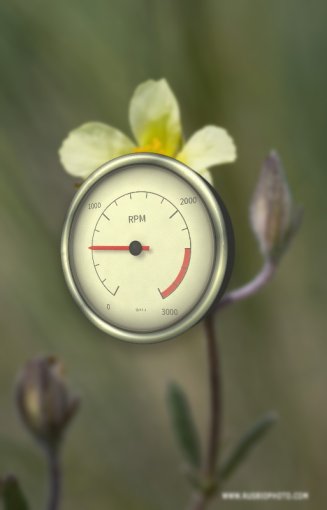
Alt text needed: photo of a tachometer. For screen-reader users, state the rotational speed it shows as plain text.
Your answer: 600 rpm
